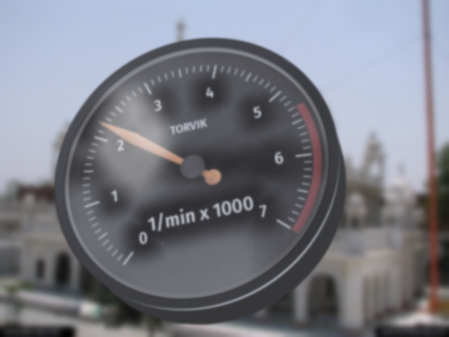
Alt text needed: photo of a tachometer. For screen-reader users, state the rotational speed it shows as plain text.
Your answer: 2200 rpm
